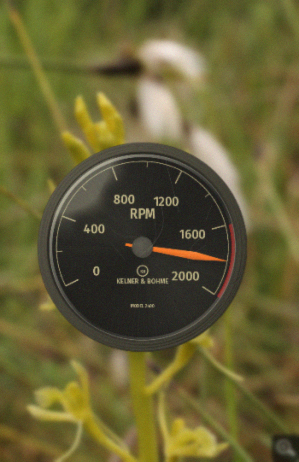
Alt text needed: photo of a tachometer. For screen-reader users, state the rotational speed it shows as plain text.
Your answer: 1800 rpm
